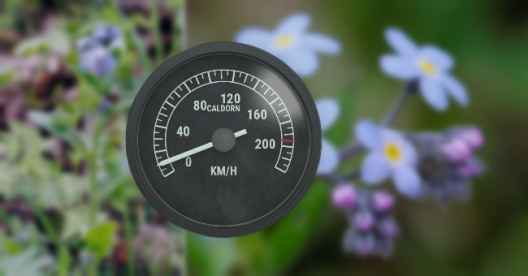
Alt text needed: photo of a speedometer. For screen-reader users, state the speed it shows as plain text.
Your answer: 10 km/h
